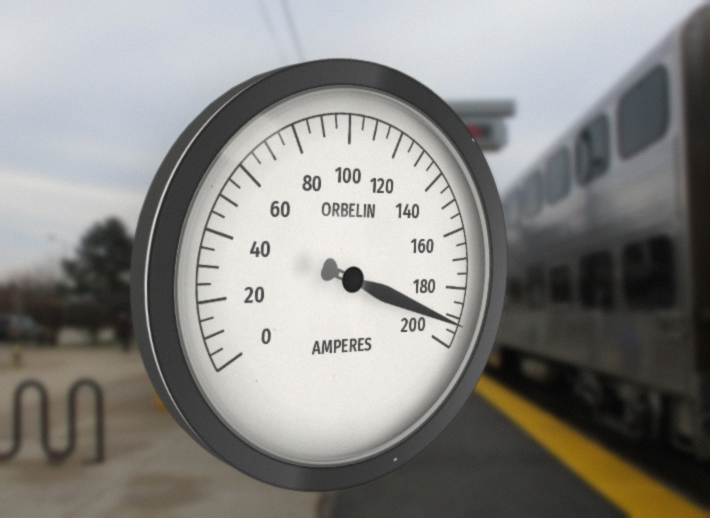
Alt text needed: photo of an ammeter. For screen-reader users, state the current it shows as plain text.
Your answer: 192.5 A
